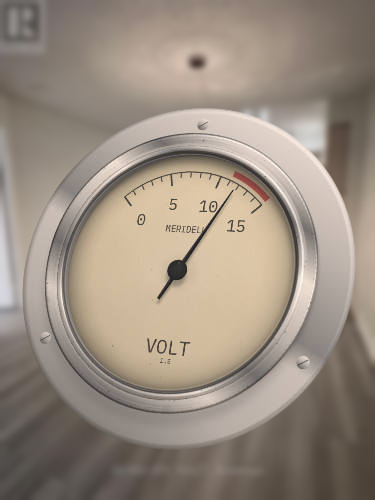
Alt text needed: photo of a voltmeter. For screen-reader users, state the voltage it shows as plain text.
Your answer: 12 V
